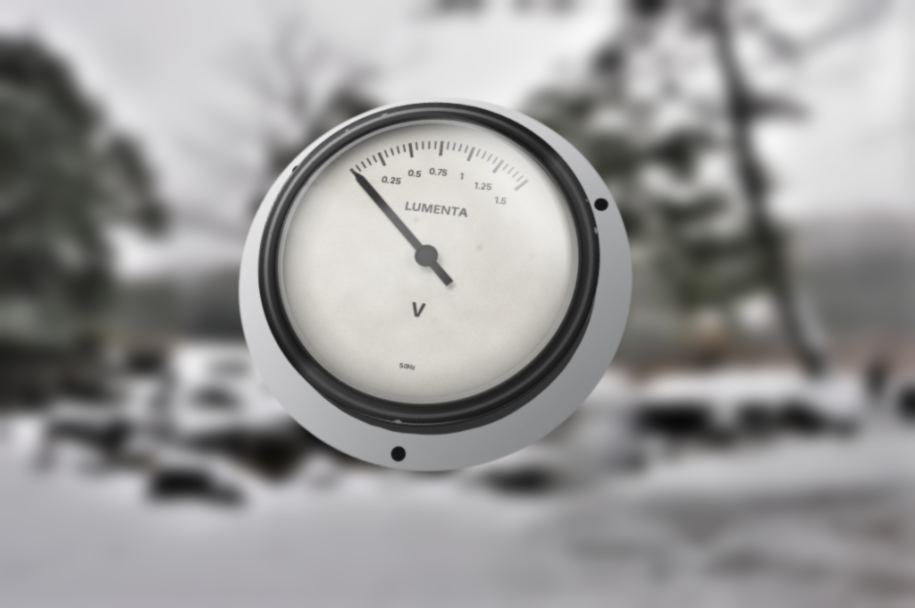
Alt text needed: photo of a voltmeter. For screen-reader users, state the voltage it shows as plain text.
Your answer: 0 V
